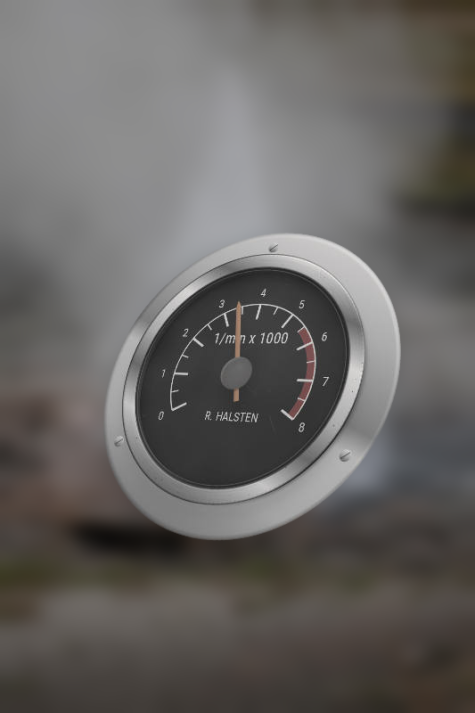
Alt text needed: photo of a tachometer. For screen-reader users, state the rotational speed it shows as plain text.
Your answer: 3500 rpm
